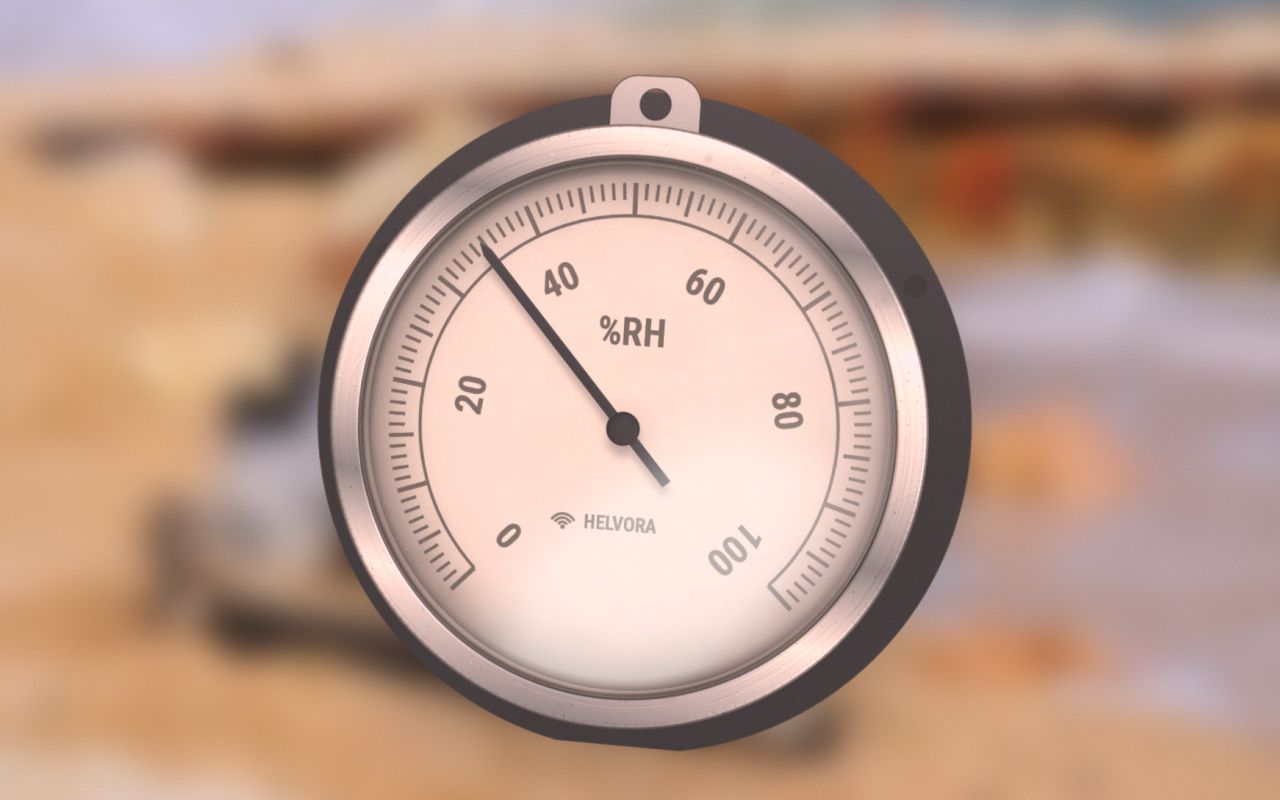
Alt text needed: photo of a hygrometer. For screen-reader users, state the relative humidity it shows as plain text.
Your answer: 35 %
